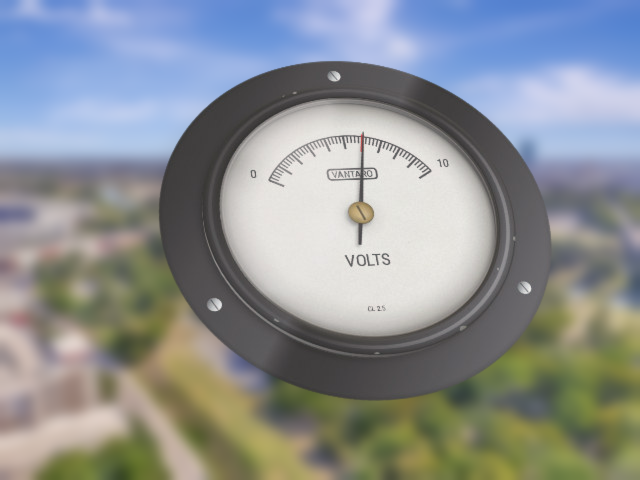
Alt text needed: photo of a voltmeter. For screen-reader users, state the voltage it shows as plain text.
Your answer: 6 V
